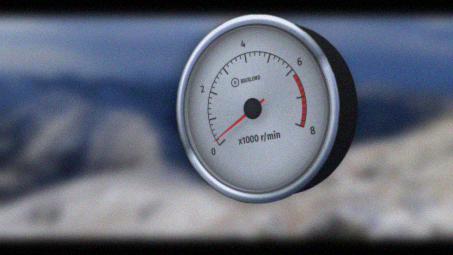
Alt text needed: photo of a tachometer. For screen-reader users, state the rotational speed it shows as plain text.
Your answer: 200 rpm
